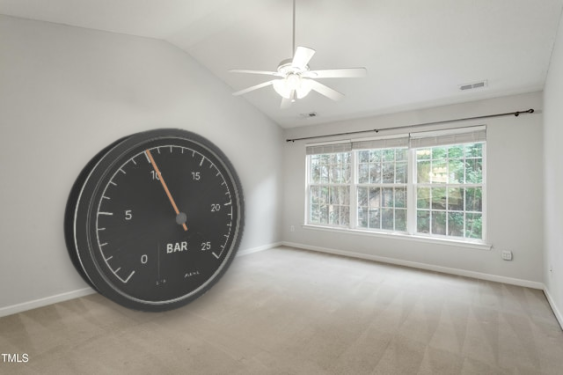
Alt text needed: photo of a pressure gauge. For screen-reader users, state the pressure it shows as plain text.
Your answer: 10 bar
